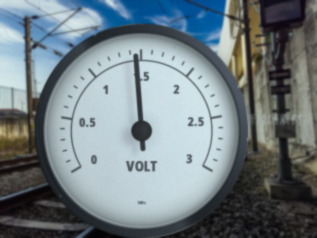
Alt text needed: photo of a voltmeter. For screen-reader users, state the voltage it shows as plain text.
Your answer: 1.45 V
